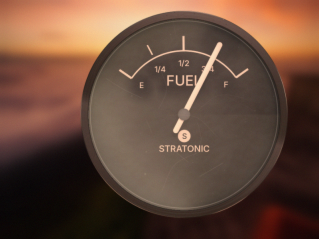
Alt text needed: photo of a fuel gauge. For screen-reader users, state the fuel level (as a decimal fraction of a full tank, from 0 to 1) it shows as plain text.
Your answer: 0.75
